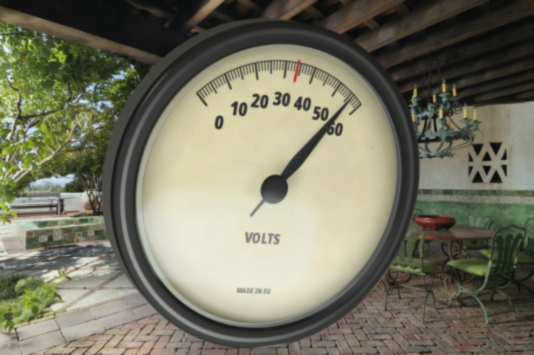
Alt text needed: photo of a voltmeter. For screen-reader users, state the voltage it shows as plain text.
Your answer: 55 V
